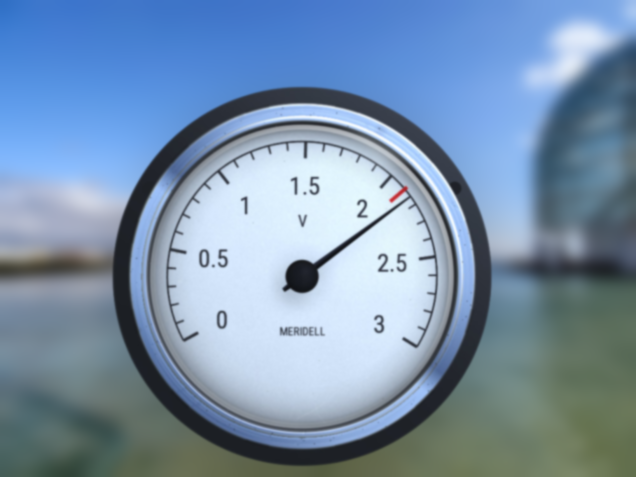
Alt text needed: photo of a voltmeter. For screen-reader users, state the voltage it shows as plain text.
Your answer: 2.15 V
